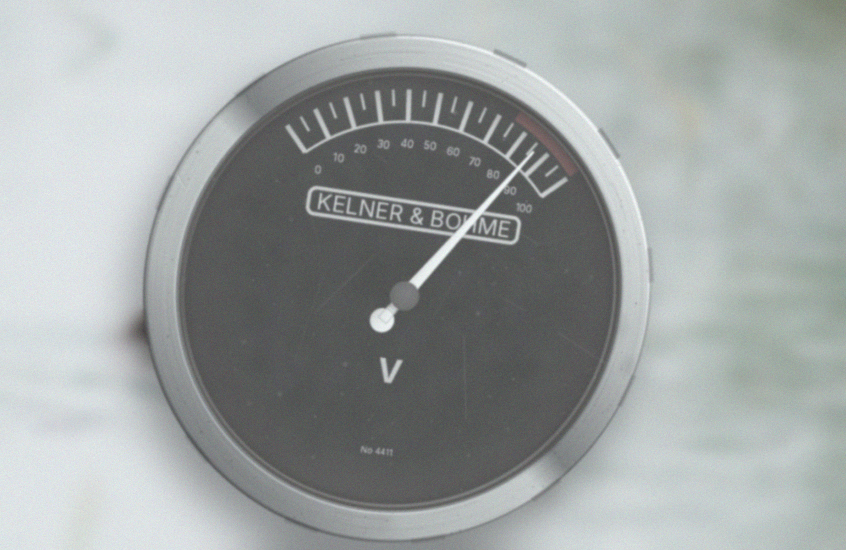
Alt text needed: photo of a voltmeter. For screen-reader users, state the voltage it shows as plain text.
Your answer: 85 V
